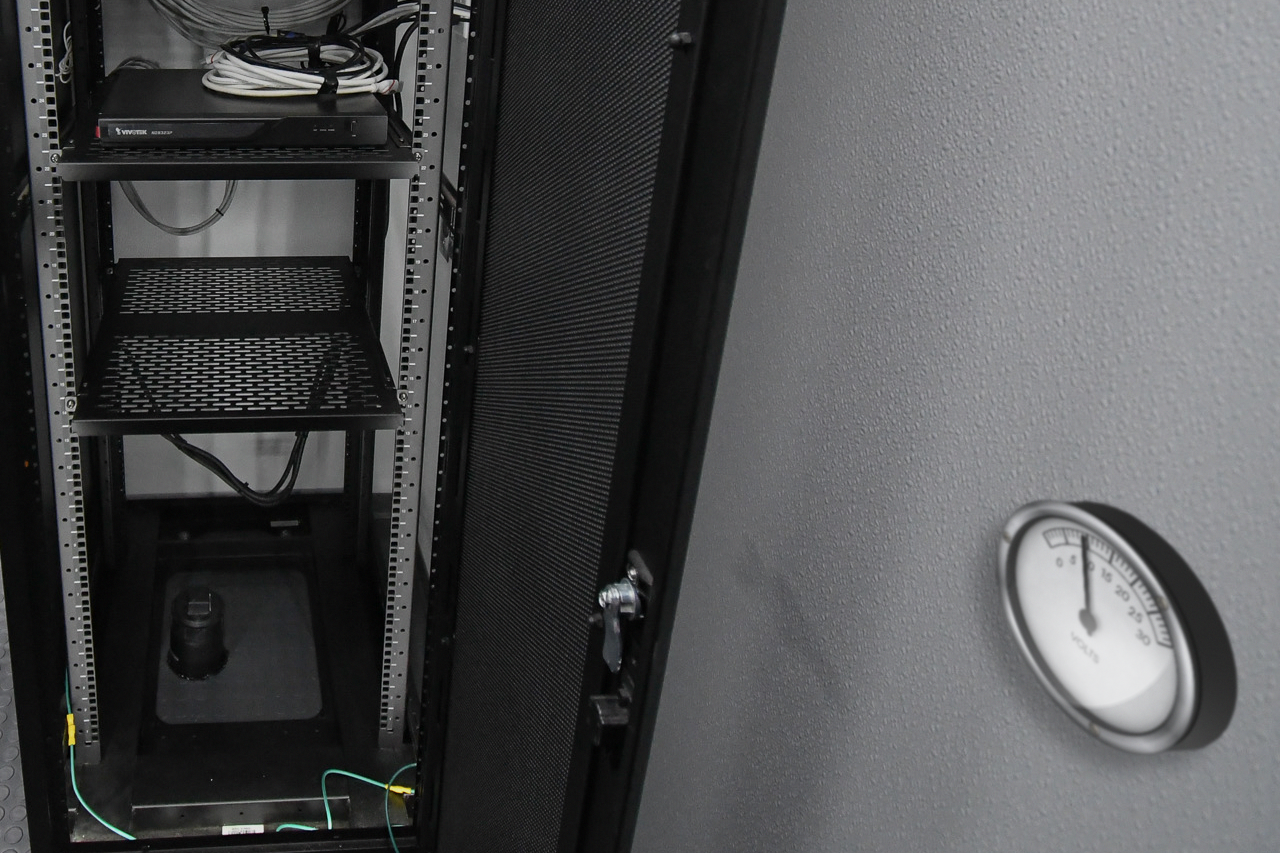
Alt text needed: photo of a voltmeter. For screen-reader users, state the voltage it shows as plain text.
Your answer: 10 V
